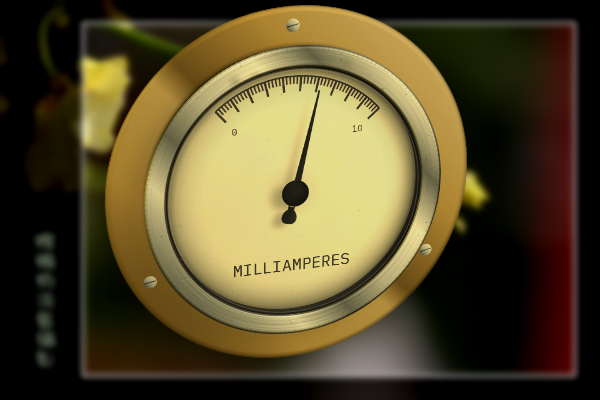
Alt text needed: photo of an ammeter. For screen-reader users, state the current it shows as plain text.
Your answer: 6 mA
